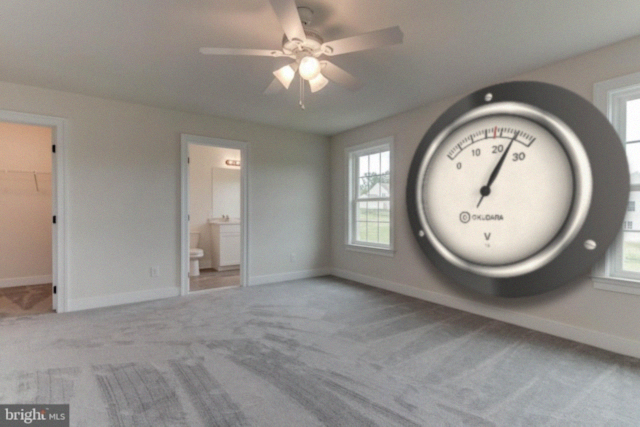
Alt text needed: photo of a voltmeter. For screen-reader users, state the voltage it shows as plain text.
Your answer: 25 V
